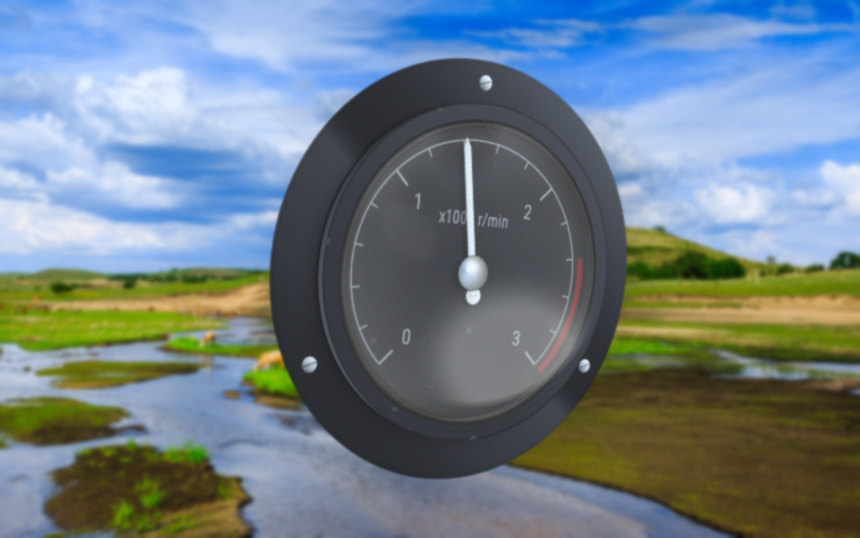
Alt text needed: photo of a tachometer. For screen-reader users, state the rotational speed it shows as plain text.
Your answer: 1400 rpm
